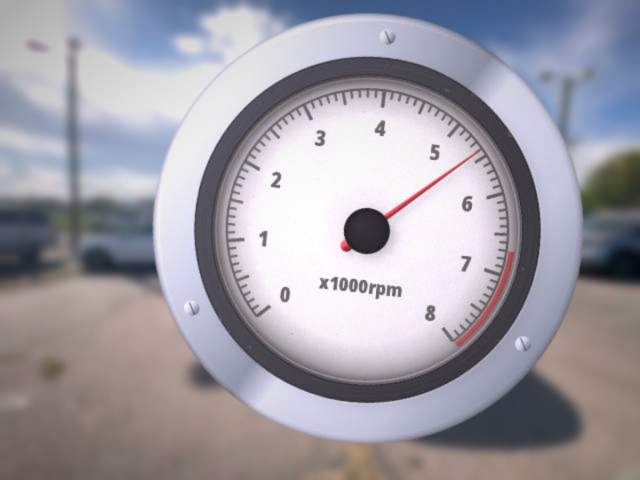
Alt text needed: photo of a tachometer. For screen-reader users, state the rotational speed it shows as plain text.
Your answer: 5400 rpm
